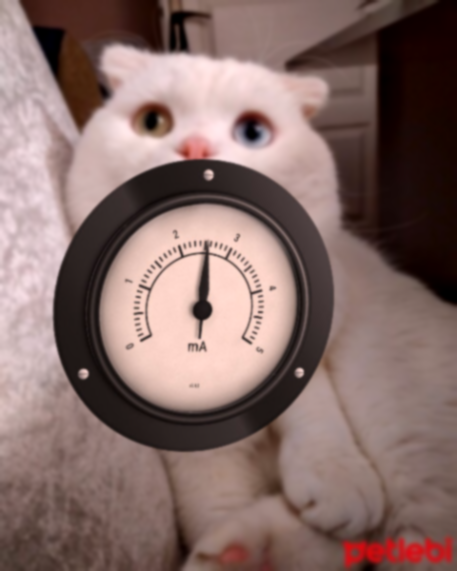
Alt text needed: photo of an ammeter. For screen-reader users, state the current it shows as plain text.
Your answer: 2.5 mA
